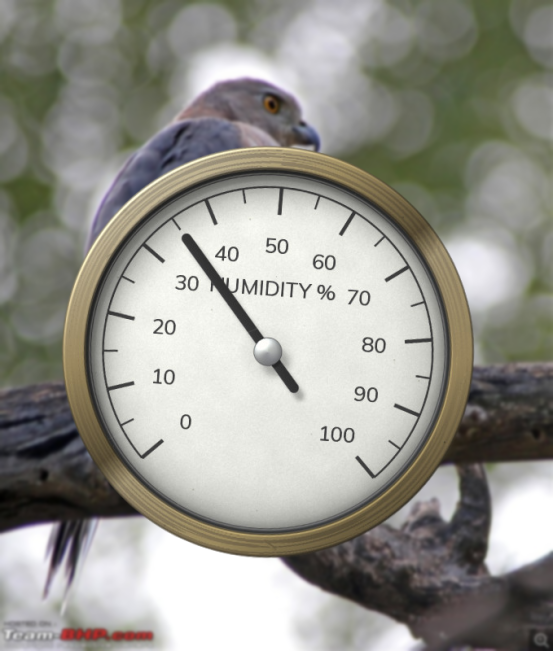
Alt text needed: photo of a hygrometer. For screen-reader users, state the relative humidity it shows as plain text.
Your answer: 35 %
